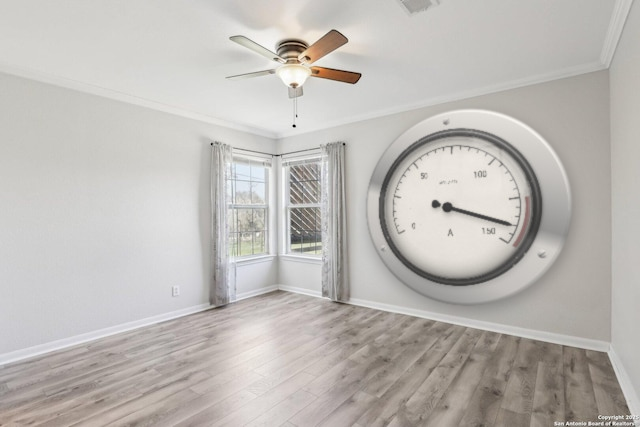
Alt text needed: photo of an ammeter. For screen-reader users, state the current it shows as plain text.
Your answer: 140 A
